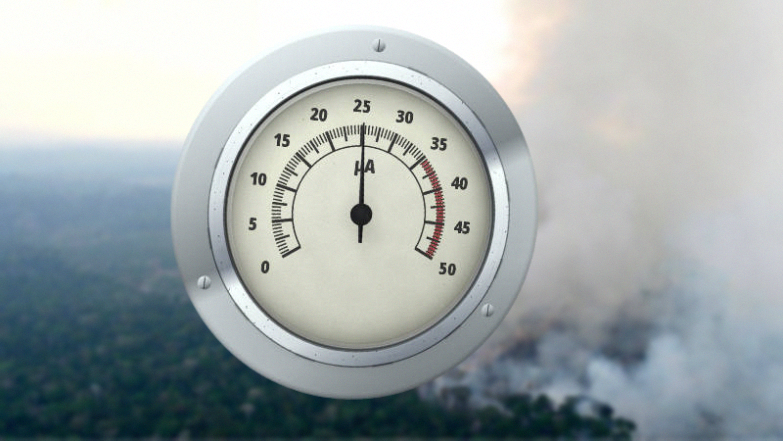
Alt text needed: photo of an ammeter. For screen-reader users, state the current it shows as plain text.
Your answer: 25 µA
